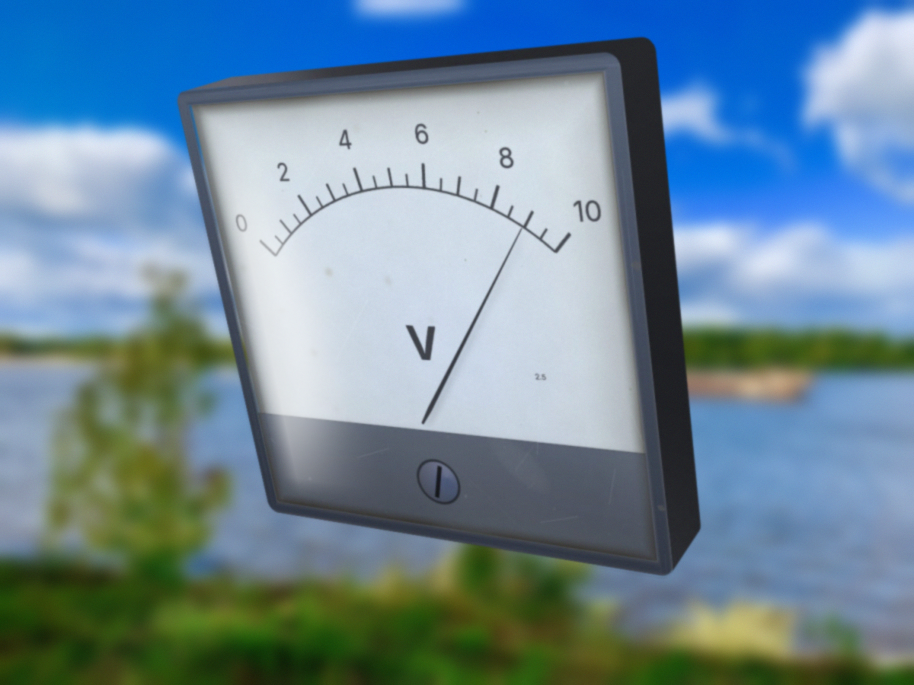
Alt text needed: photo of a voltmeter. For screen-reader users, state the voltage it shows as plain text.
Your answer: 9 V
